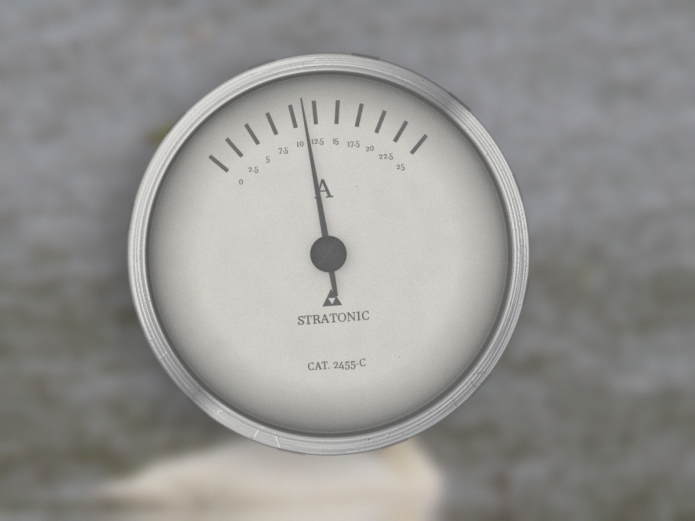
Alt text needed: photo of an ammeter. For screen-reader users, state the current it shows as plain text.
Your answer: 11.25 A
